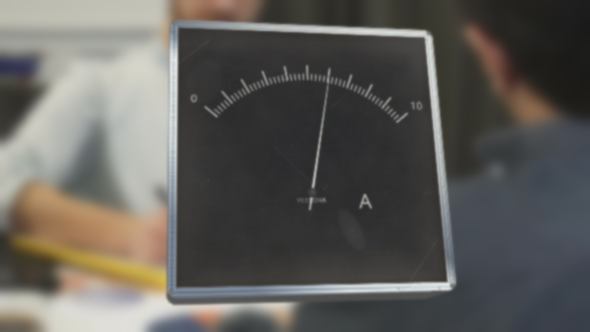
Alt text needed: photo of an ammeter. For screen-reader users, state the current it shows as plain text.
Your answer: 6 A
